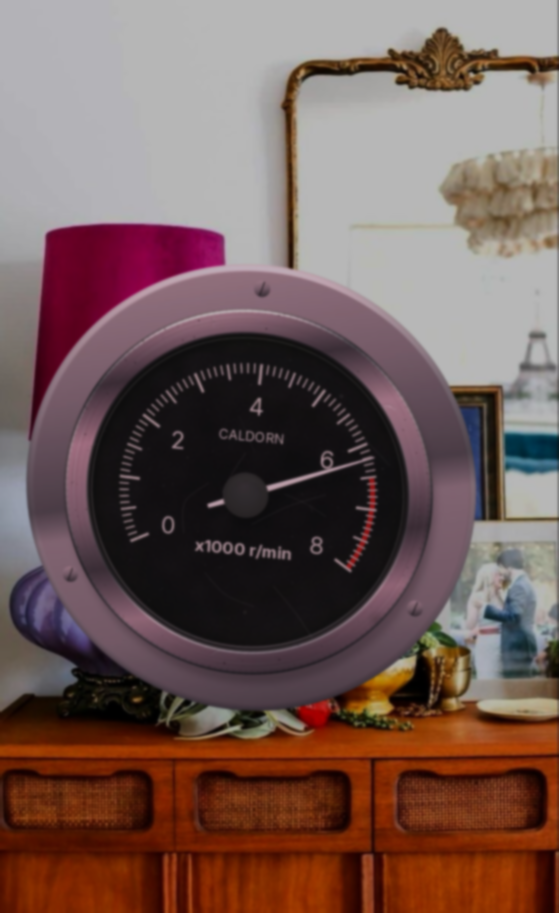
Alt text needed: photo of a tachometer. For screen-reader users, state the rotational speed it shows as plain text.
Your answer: 6200 rpm
